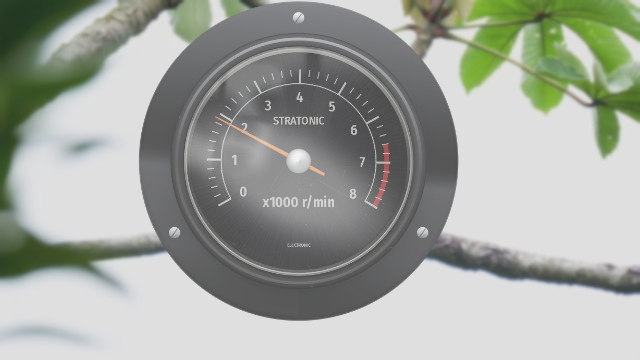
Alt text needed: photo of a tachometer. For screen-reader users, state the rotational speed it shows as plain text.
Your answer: 1900 rpm
